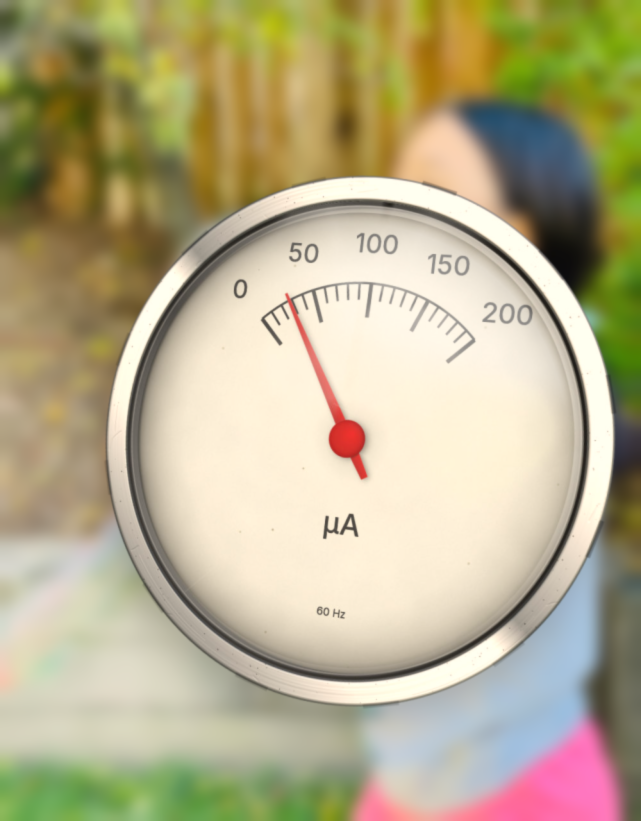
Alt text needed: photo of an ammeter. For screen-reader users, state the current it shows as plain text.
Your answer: 30 µA
